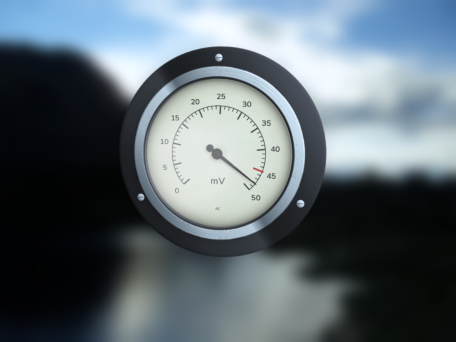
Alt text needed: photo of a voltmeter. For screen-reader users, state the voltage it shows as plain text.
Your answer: 48 mV
